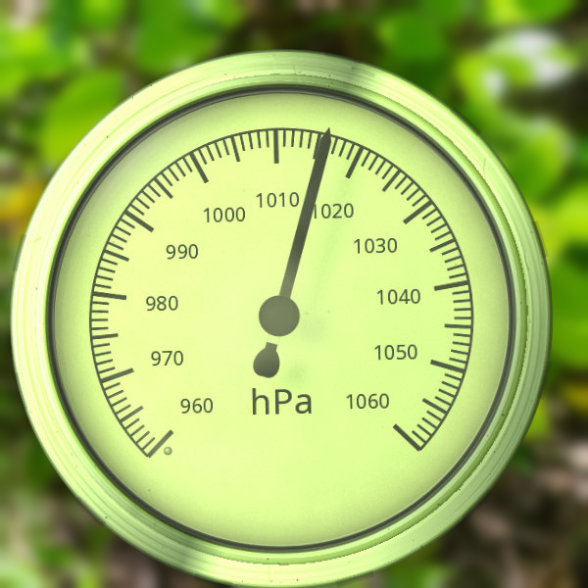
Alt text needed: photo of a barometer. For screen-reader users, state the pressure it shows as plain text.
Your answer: 1016 hPa
